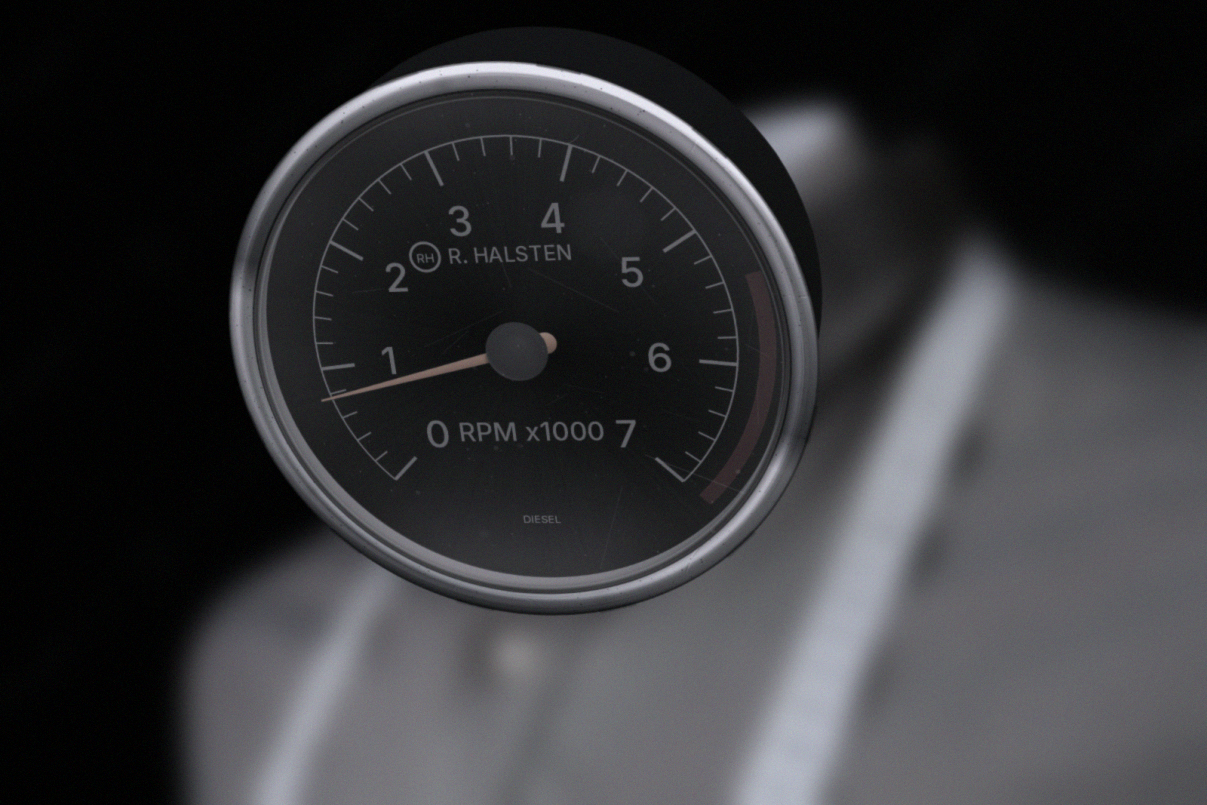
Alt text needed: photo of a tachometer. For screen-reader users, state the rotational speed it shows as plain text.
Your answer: 800 rpm
